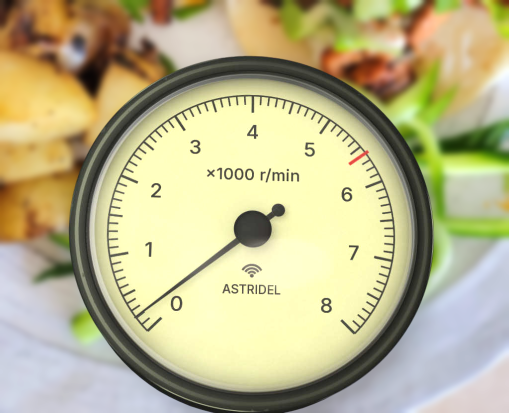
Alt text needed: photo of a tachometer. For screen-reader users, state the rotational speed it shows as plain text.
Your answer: 200 rpm
